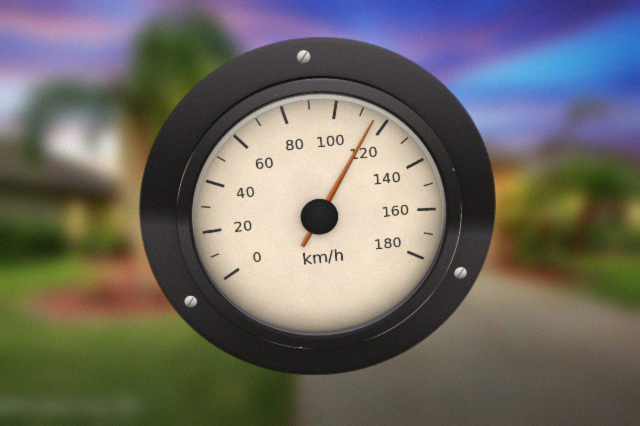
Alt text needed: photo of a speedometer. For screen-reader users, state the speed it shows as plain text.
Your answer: 115 km/h
